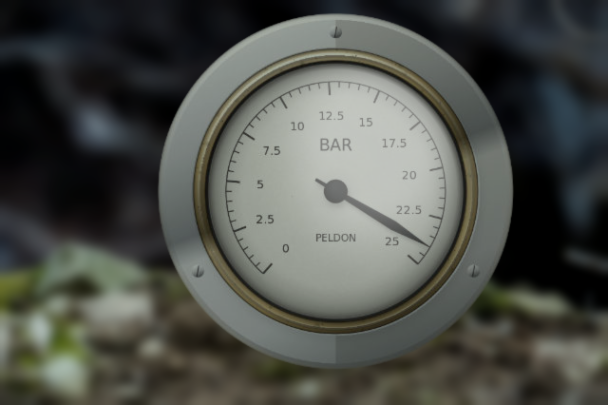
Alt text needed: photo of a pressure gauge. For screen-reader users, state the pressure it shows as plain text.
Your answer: 24 bar
